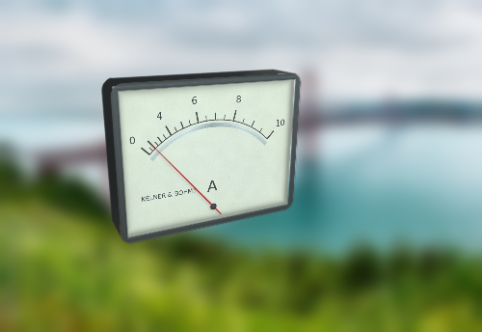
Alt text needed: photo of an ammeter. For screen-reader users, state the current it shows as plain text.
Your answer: 2 A
